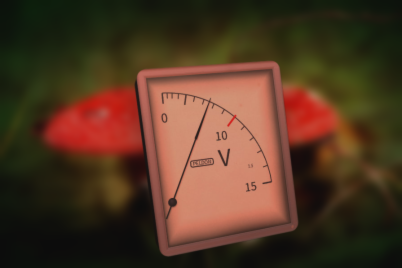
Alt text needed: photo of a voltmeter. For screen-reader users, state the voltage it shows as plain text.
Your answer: 7.5 V
